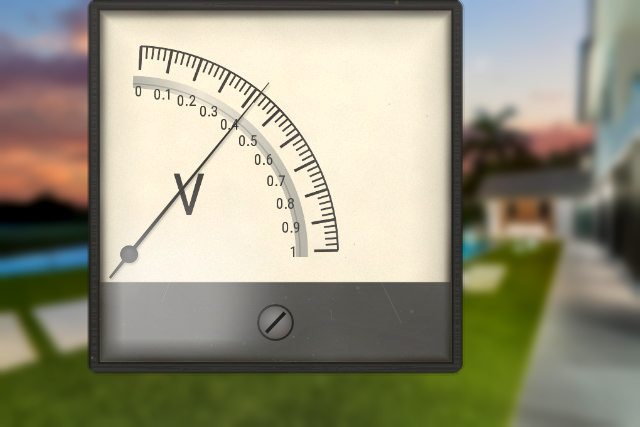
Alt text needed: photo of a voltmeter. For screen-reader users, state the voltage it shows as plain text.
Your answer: 0.42 V
